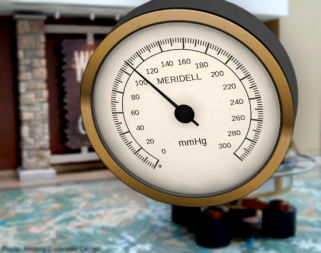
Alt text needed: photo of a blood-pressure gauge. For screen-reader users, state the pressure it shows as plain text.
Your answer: 110 mmHg
